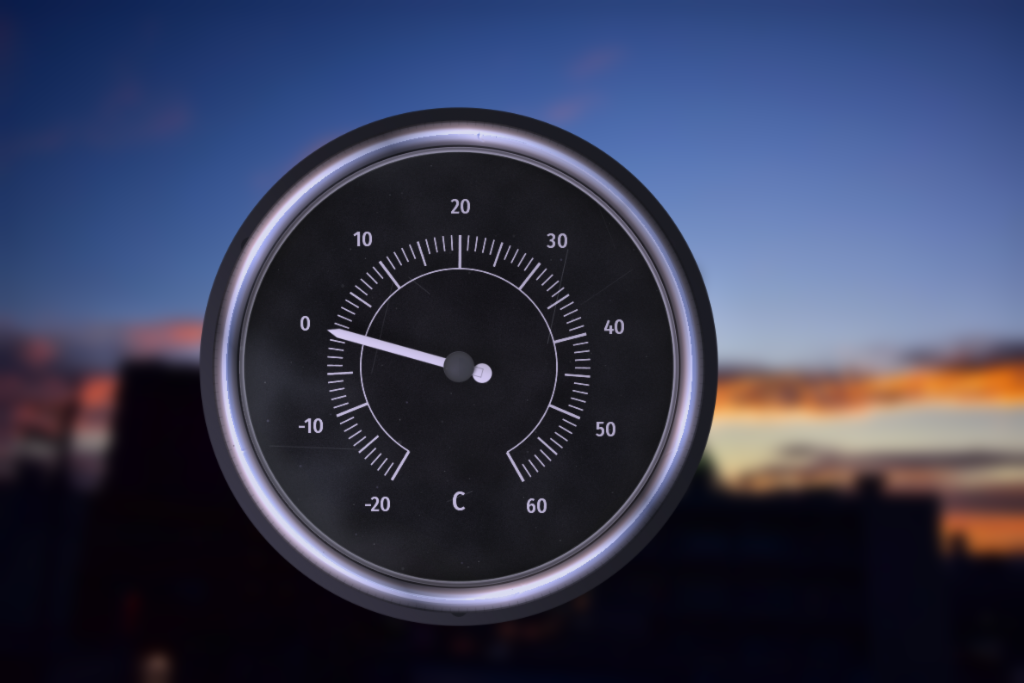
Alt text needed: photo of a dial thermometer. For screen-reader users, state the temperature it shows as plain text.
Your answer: 0 °C
